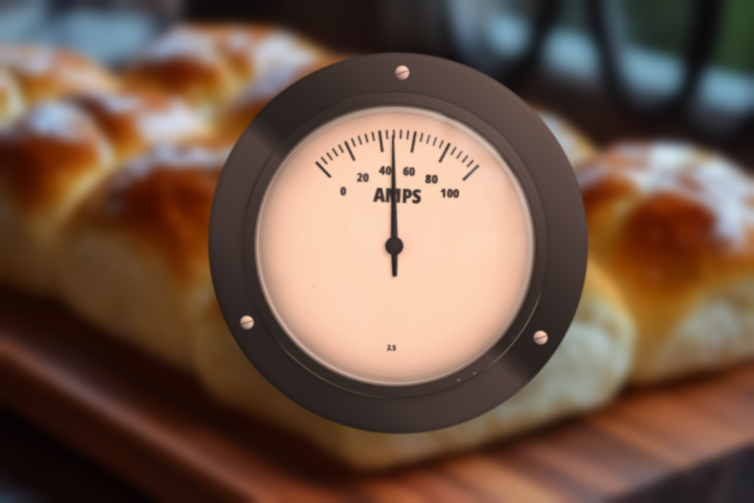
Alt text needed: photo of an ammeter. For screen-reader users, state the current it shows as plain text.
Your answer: 48 A
